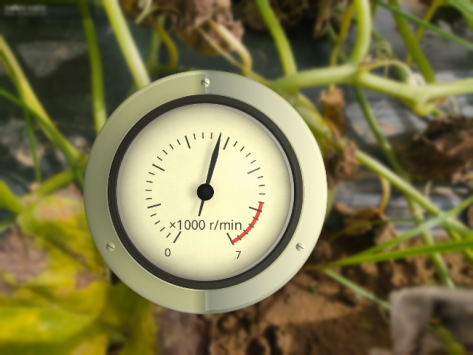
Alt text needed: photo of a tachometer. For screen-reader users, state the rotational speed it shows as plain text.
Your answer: 3800 rpm
